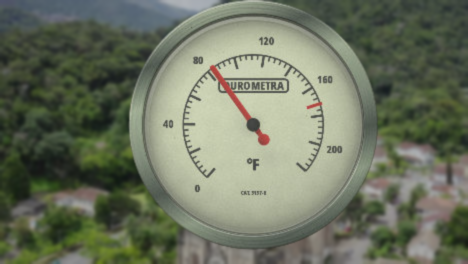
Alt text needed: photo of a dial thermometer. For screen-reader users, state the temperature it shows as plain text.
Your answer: 84 °F
